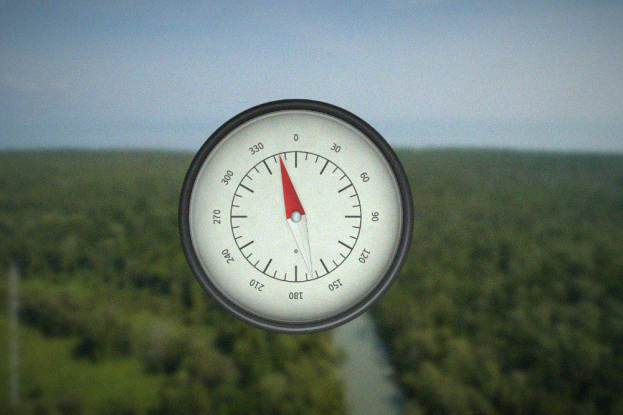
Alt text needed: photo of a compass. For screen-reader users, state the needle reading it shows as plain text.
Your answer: 345 °
